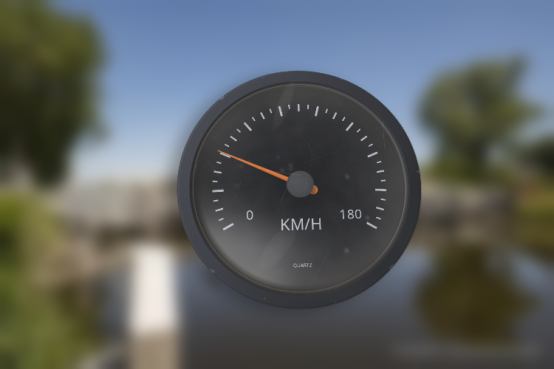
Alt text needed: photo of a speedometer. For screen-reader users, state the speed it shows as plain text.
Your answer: 40 km/h
